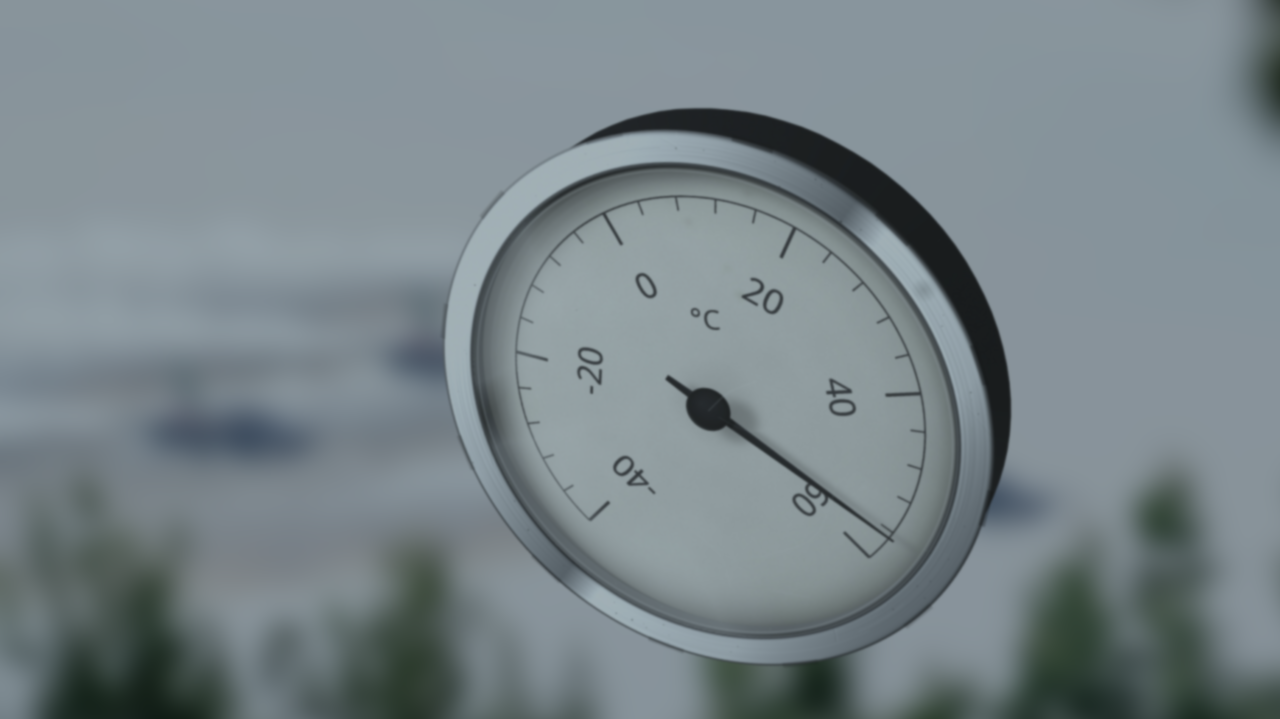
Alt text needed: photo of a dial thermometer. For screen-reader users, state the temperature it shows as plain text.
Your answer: 56 °C
